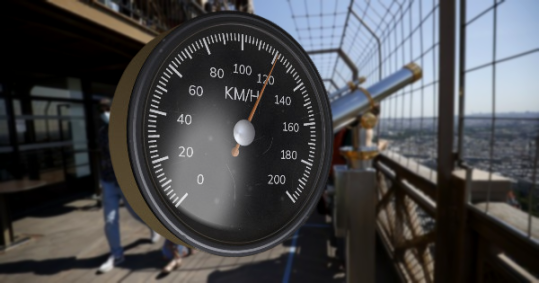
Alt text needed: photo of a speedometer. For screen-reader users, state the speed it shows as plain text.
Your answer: 120 km/h
